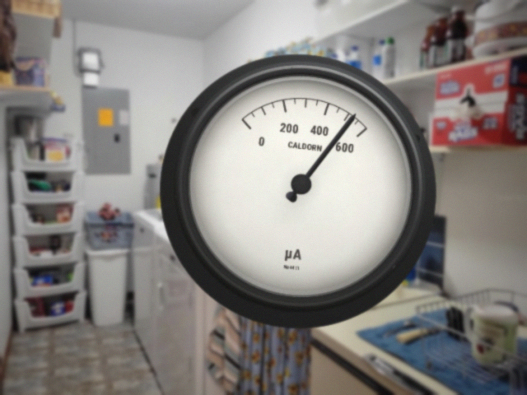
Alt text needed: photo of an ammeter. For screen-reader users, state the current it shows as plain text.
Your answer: 525 µA
